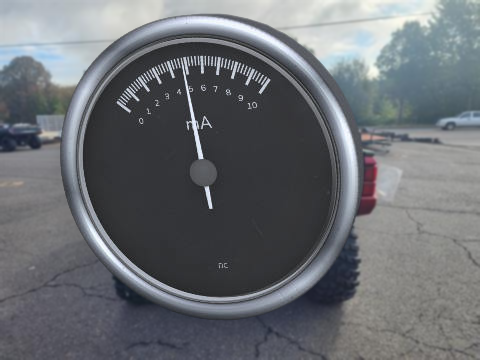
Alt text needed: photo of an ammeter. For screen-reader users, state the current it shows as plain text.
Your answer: 5 mA
